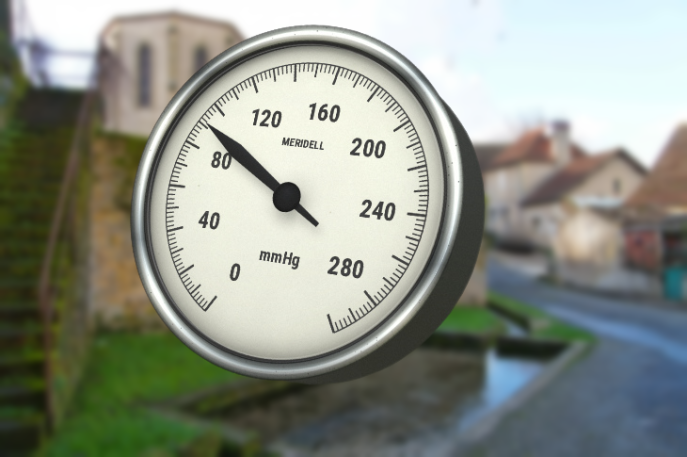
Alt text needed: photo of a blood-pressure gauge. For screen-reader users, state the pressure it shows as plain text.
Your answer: 92 mmHg
